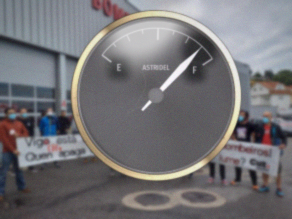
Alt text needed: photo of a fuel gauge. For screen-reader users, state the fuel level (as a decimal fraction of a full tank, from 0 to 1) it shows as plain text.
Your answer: 0.875
